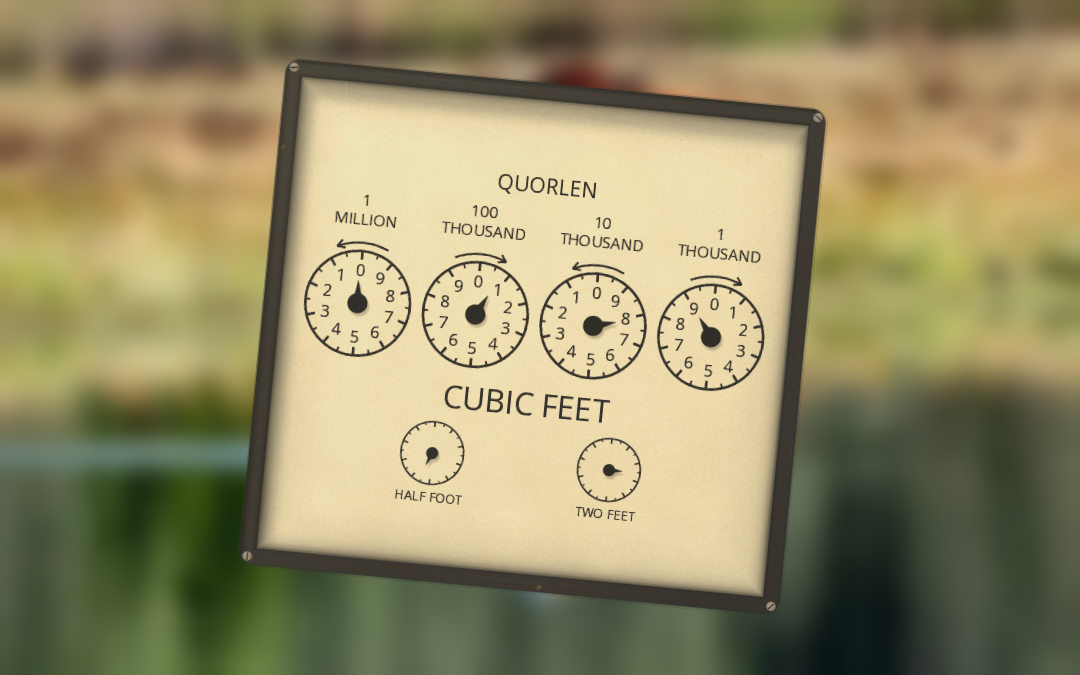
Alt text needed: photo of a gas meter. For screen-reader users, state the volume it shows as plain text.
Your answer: 7900 ft³
